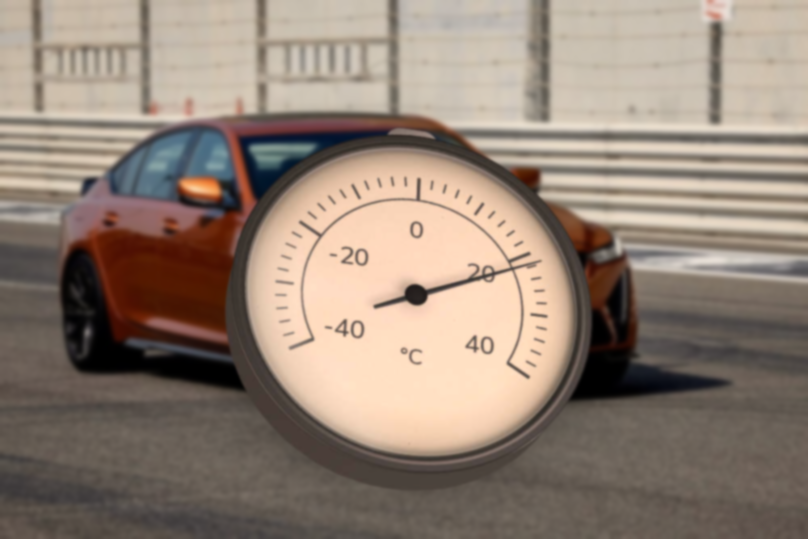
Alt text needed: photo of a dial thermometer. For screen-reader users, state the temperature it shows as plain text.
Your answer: 22 °C
